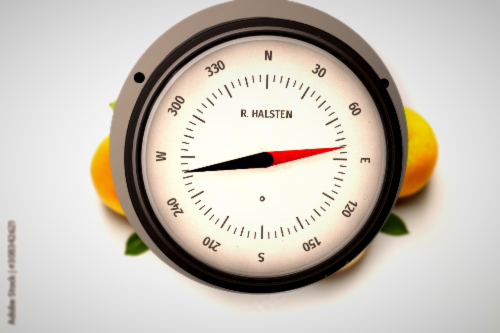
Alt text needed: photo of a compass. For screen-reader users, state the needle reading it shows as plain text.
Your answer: 80 °
